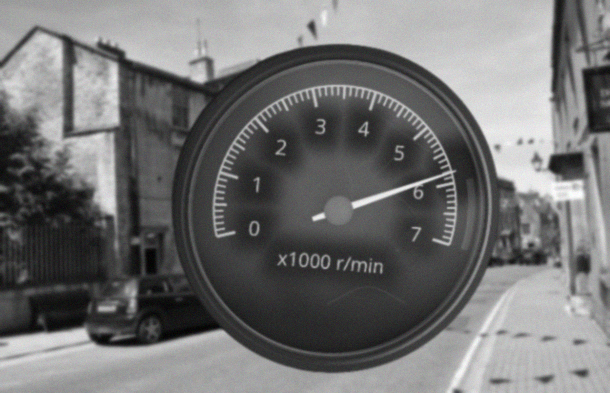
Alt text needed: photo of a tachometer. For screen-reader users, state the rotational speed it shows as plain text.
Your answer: 5800 rpm
